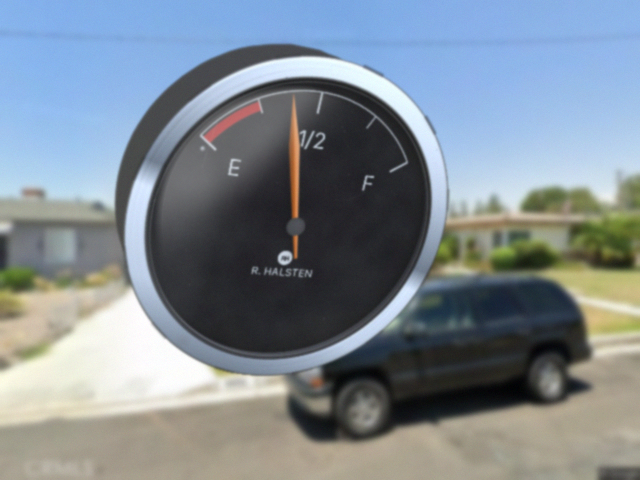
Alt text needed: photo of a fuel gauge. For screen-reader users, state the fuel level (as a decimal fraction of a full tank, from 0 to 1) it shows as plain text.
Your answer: 0.375
